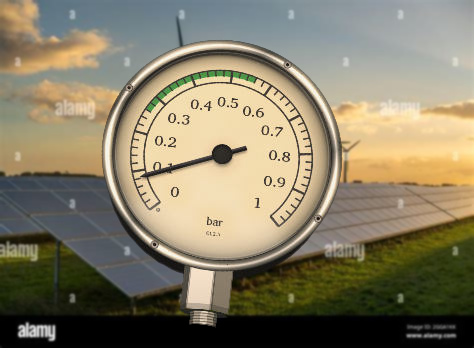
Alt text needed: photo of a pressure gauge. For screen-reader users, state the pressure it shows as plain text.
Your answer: 0.08 bar
